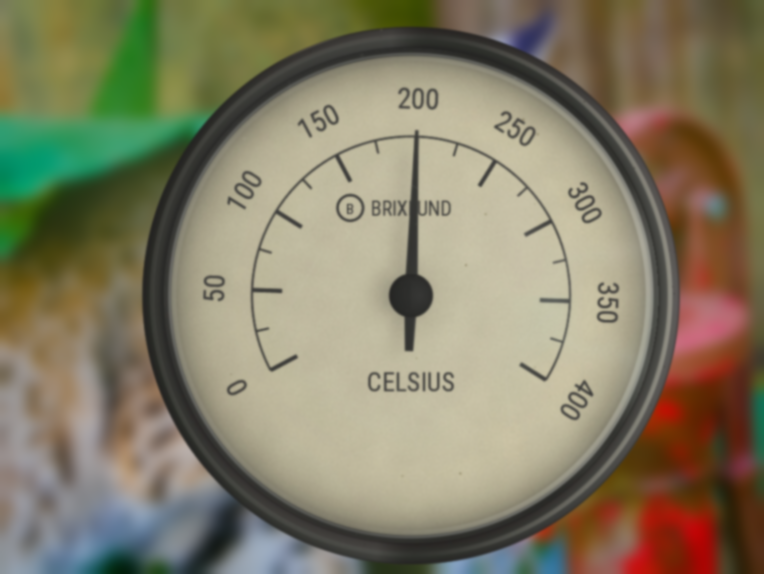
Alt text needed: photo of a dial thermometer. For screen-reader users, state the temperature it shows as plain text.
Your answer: 200 °C
